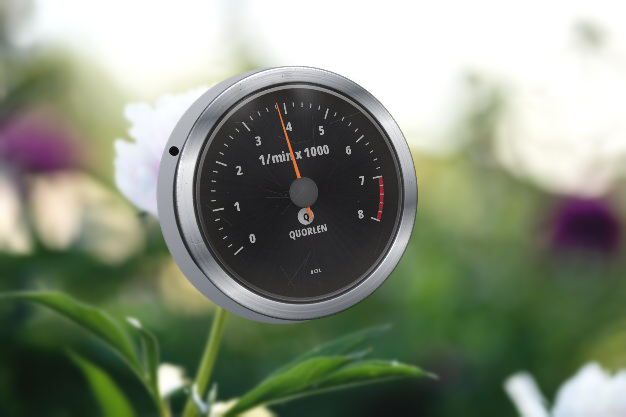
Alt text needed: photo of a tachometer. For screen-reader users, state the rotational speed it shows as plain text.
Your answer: 3800 rpm
